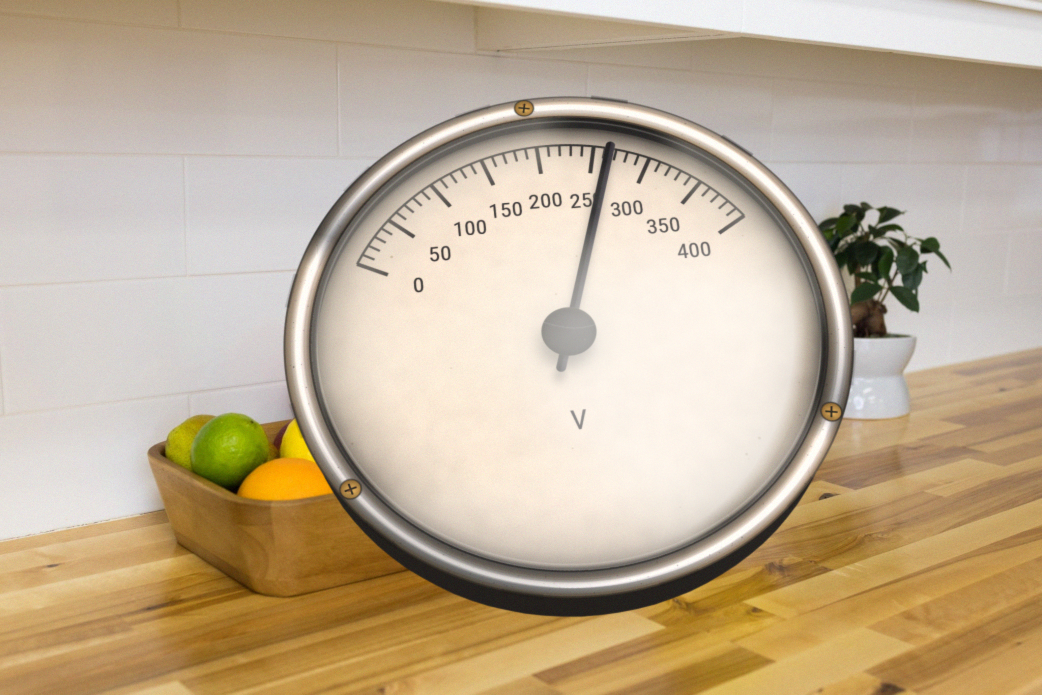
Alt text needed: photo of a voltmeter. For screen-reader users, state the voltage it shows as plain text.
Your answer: 265 V
